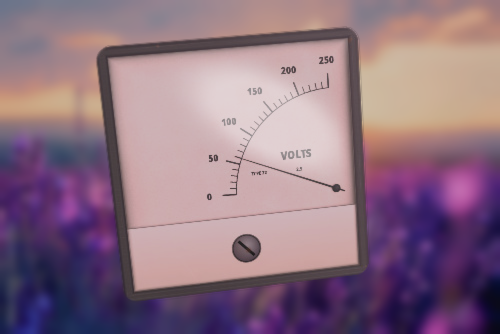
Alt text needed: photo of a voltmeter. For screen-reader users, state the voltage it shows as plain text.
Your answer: 60 V
